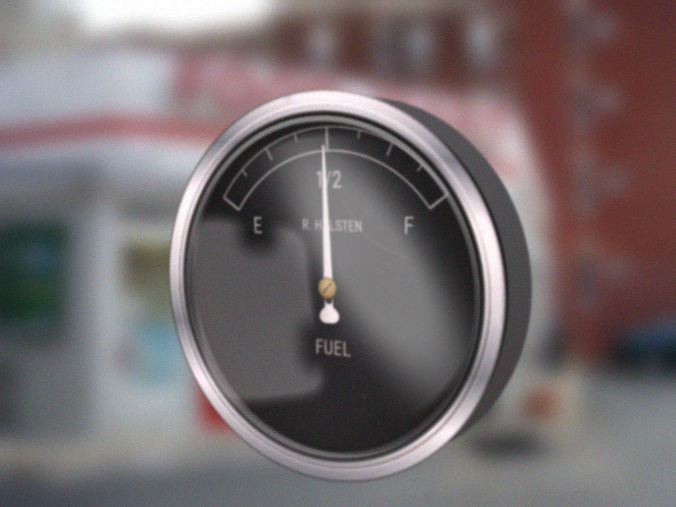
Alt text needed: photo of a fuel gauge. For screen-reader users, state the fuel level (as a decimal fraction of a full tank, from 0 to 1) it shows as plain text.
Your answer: 0.5
